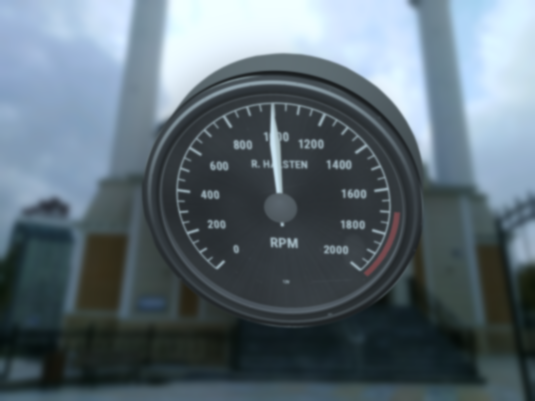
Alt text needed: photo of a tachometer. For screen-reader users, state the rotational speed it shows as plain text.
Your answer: 1000 rpm
